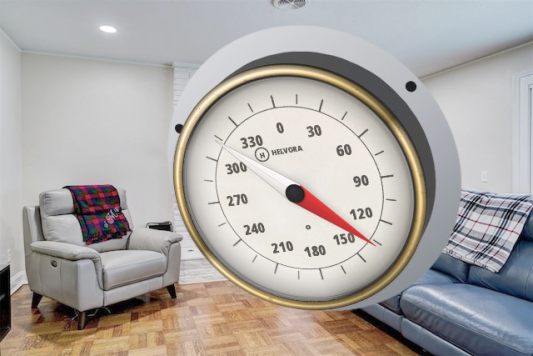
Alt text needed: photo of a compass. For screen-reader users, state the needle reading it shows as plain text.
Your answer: 135 °
